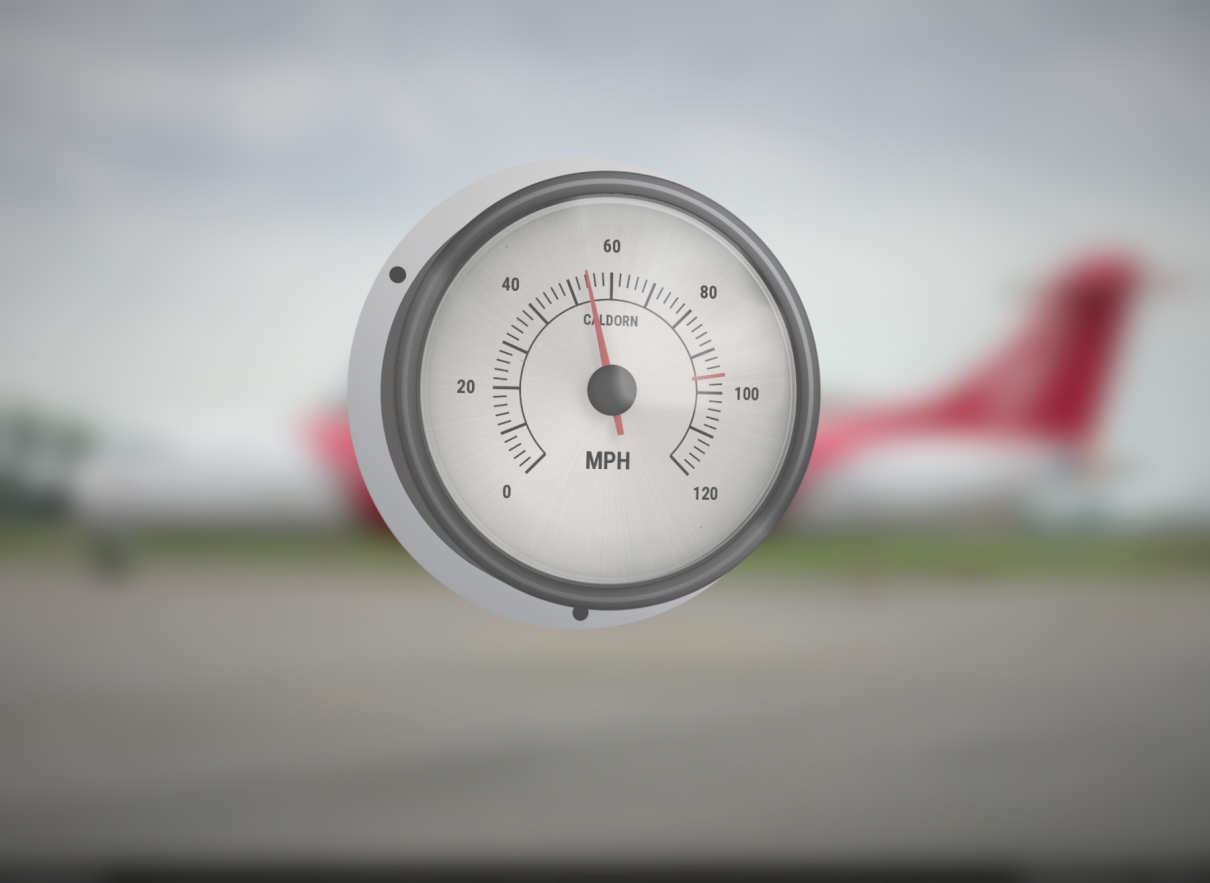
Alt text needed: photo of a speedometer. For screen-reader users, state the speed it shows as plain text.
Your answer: 54 mph
